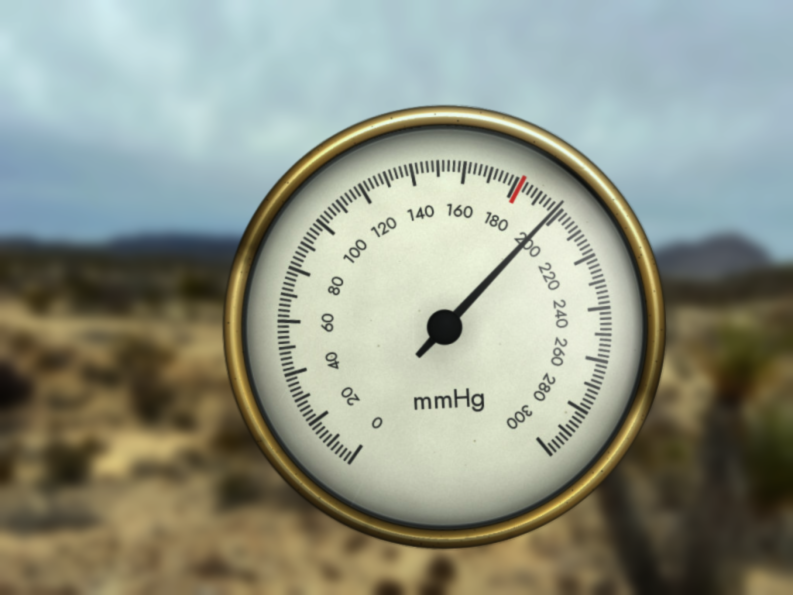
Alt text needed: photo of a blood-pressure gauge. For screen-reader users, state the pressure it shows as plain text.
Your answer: 198 mmHg
